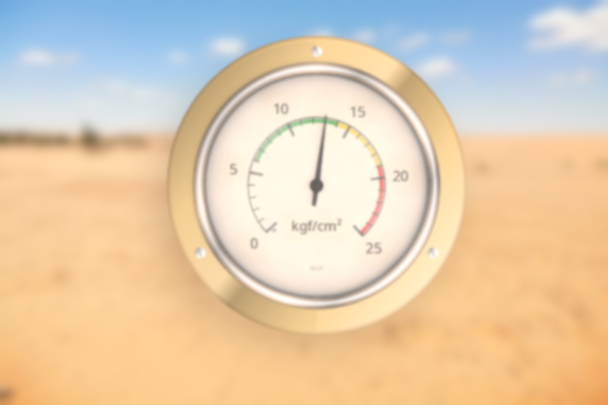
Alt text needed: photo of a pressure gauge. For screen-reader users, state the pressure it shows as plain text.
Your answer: 13 kg/cm²
